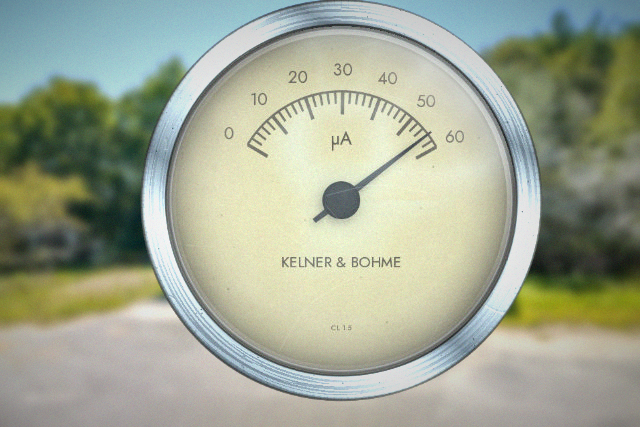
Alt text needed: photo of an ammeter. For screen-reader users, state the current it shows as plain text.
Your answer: 56 µA
